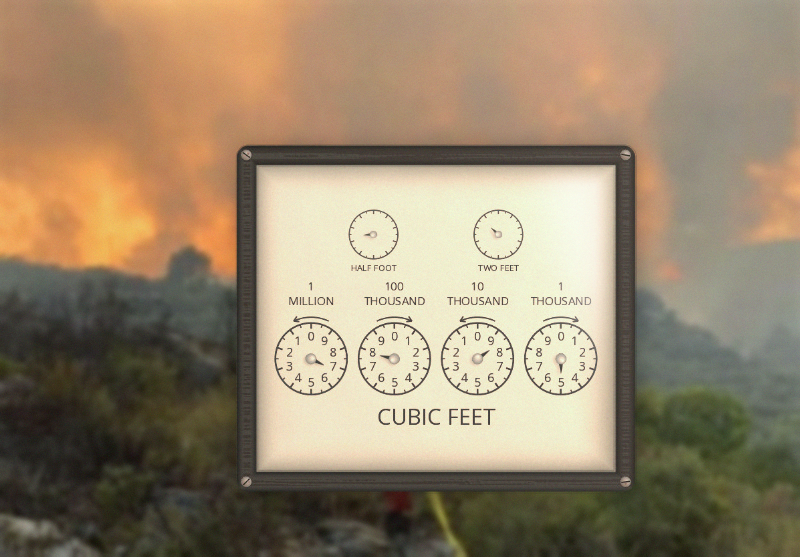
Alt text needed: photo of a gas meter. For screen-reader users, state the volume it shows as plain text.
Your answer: 678500 ft³
